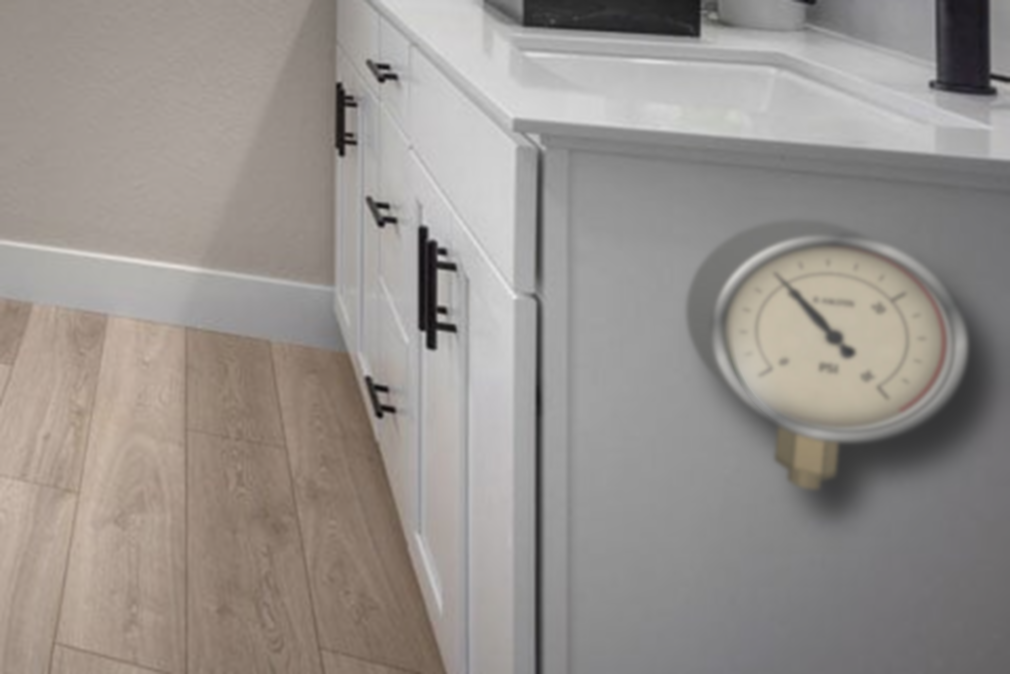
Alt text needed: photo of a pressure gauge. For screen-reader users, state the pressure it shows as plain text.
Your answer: 10 psi
